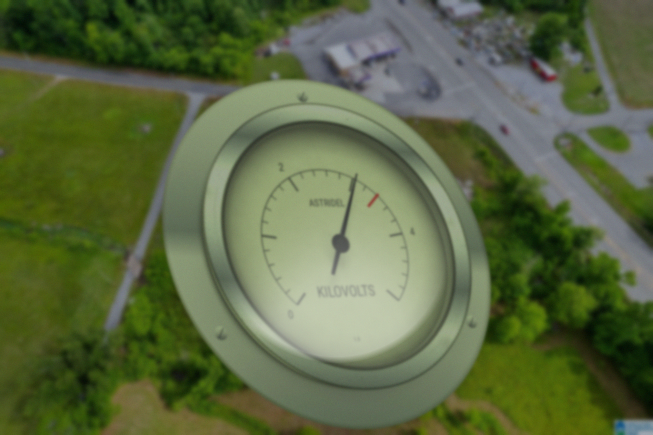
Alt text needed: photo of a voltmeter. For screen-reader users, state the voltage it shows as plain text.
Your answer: 3 kV
